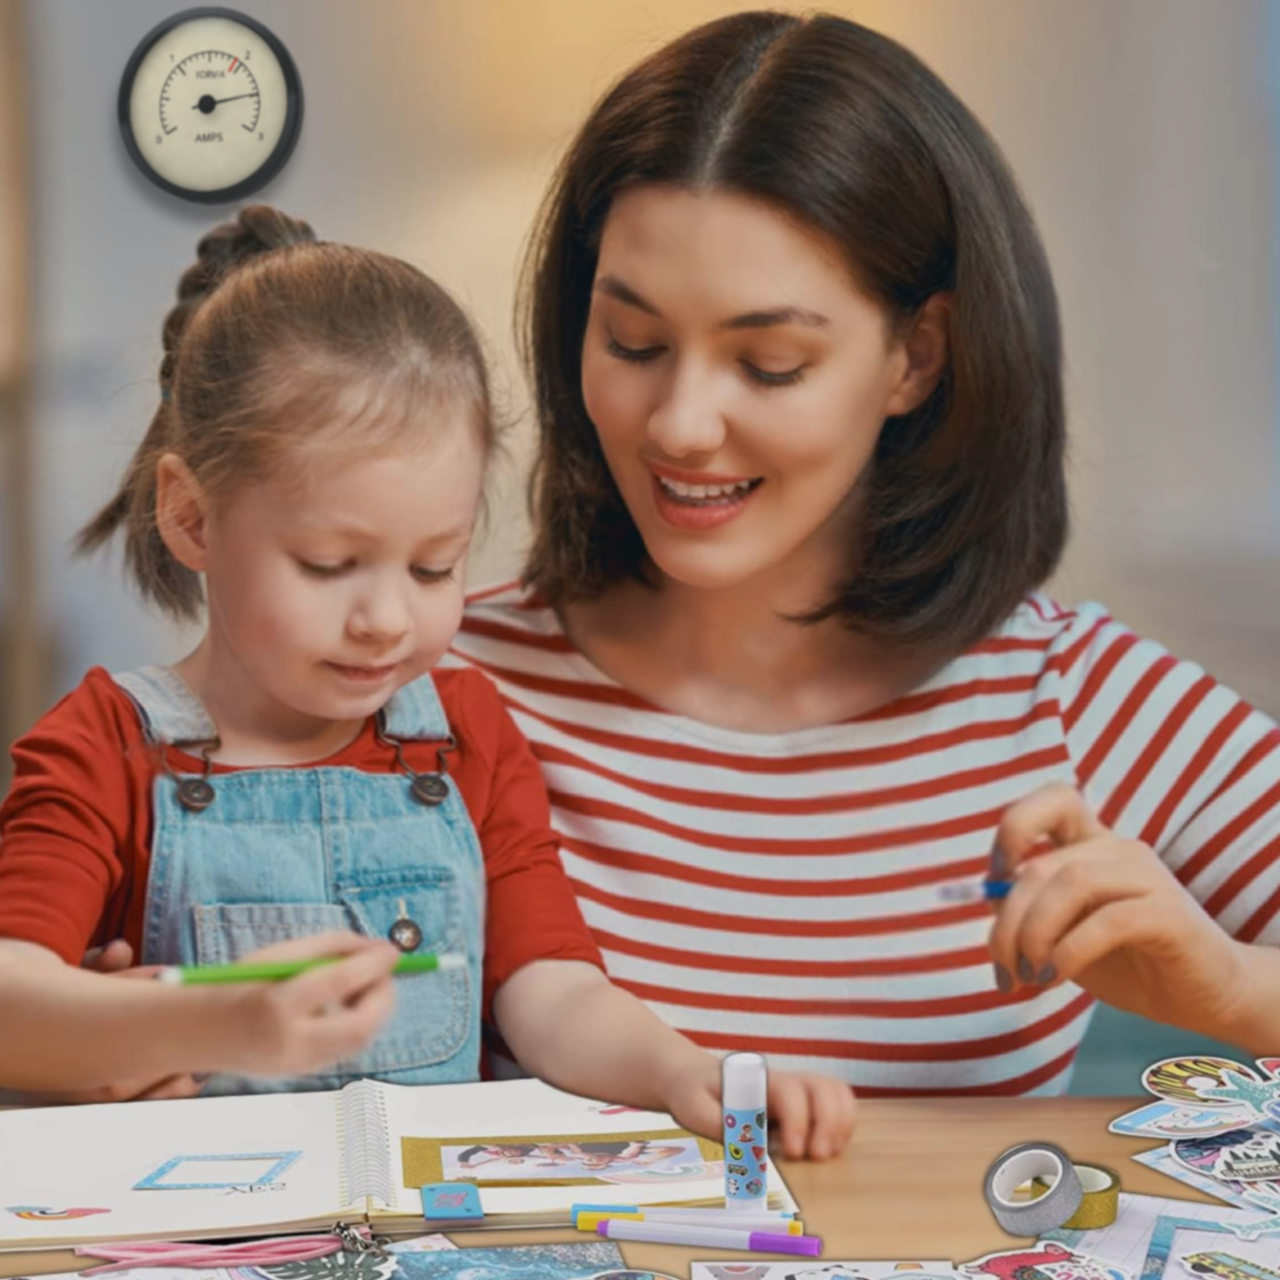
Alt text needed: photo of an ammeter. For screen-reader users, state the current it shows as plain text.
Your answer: 2.5 A
